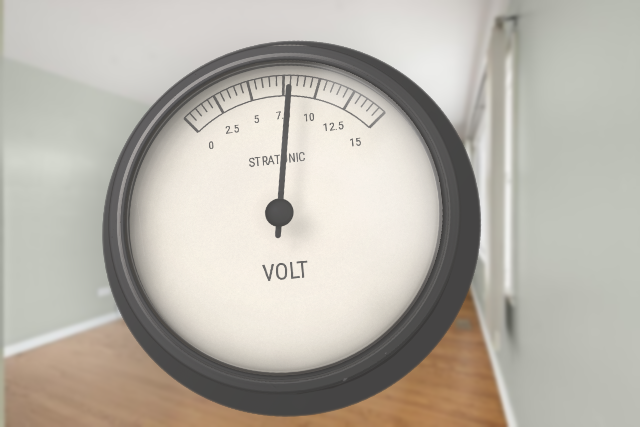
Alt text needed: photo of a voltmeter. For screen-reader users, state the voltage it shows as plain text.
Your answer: 8 V
